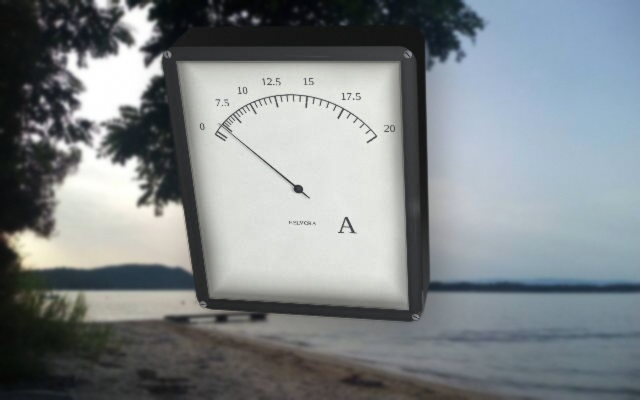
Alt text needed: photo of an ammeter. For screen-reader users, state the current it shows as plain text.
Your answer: 5 A
